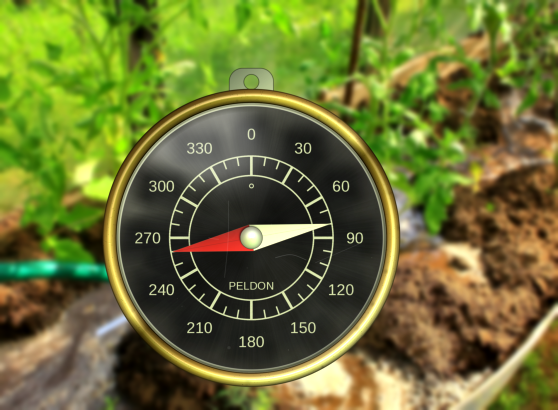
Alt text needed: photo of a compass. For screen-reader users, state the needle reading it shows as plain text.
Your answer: 260 °
